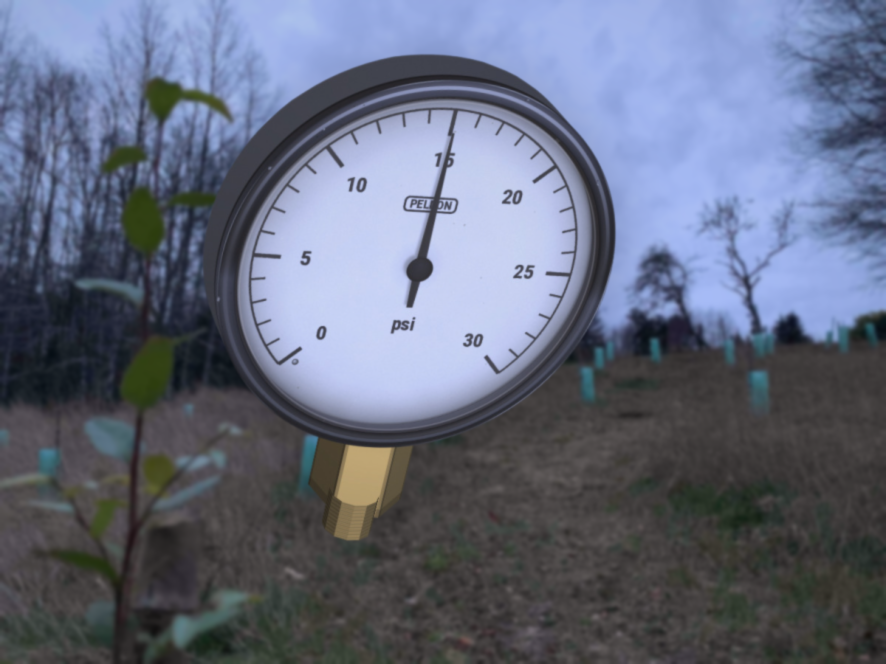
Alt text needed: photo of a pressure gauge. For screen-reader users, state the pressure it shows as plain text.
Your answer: 15 psi
